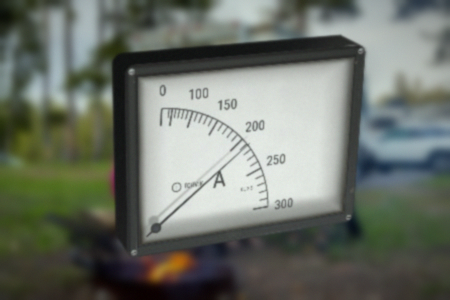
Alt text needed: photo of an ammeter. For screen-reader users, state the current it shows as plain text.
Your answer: 210 A
